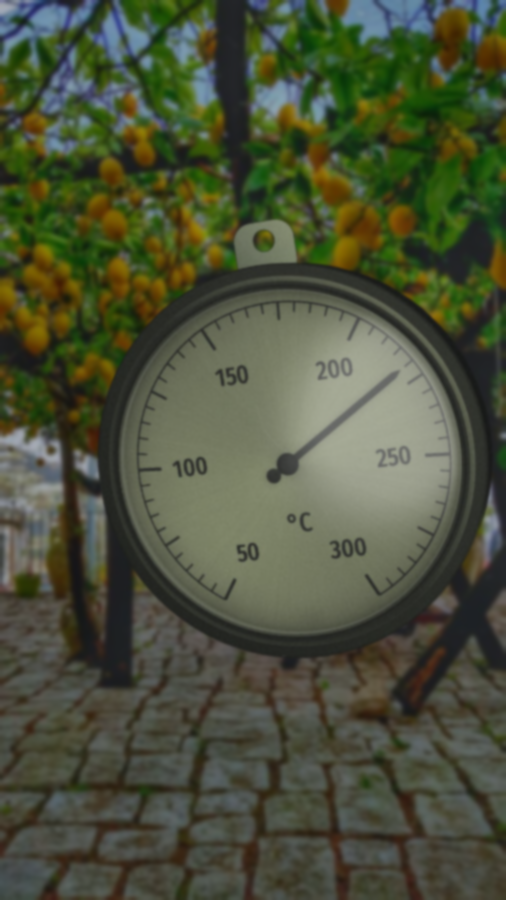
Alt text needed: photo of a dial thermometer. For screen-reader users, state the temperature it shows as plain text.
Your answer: 220 °C
